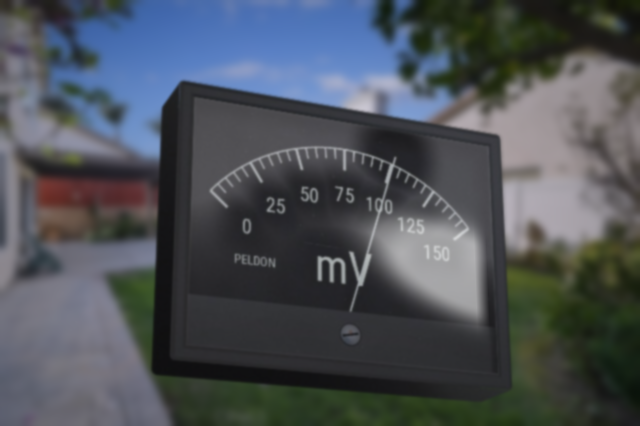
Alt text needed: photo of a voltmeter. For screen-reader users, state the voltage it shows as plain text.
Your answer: 100 mV
